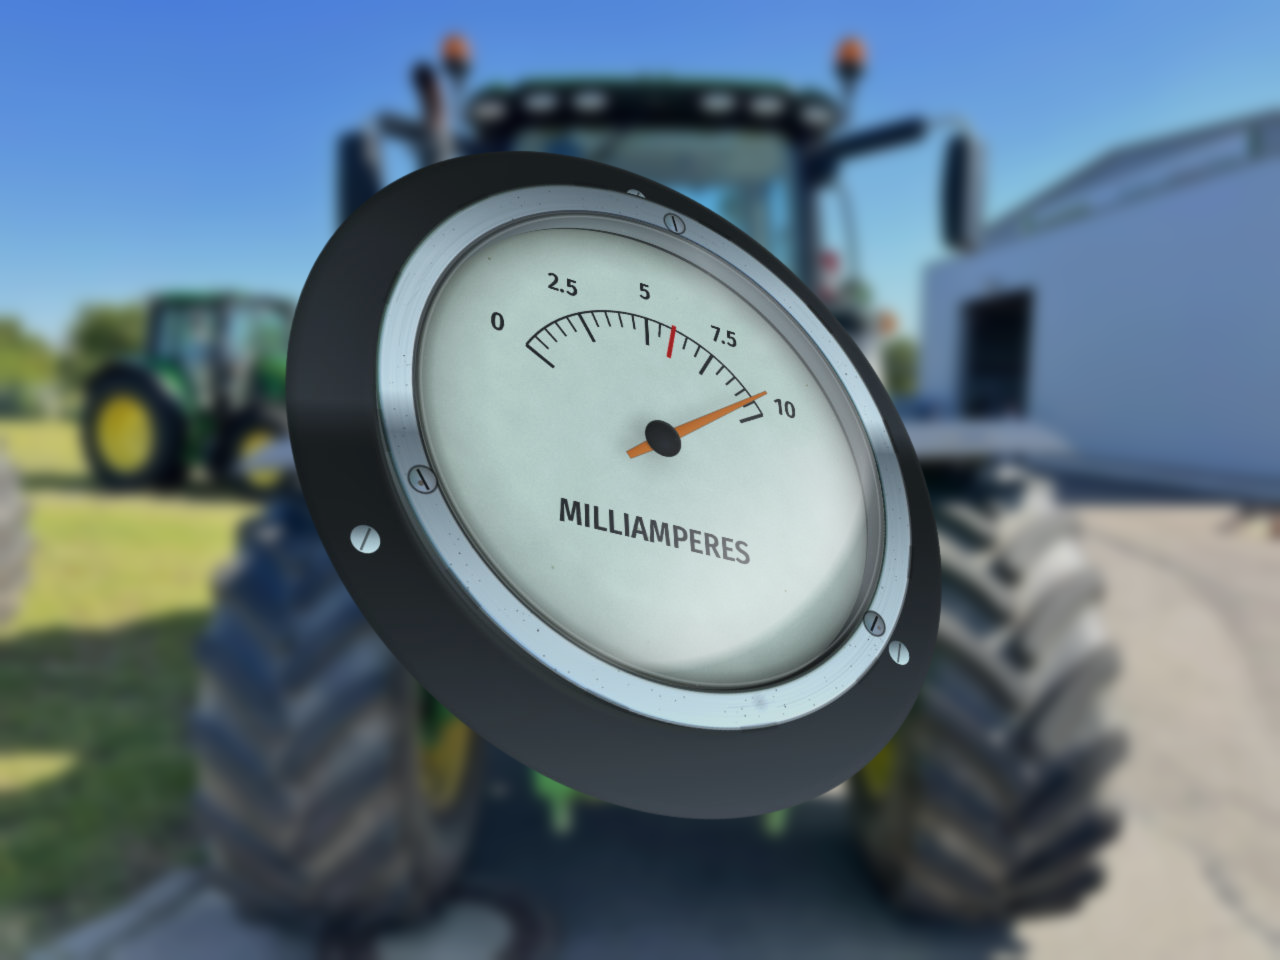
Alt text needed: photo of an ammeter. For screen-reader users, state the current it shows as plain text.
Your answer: 9.5 mA
